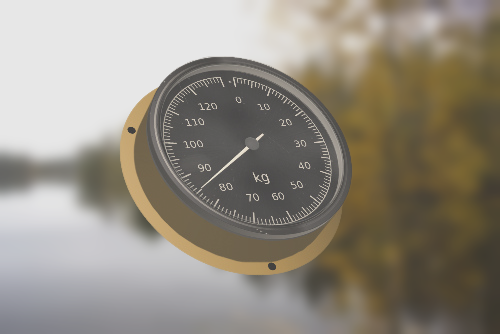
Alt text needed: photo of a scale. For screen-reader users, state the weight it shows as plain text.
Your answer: 85 kg
